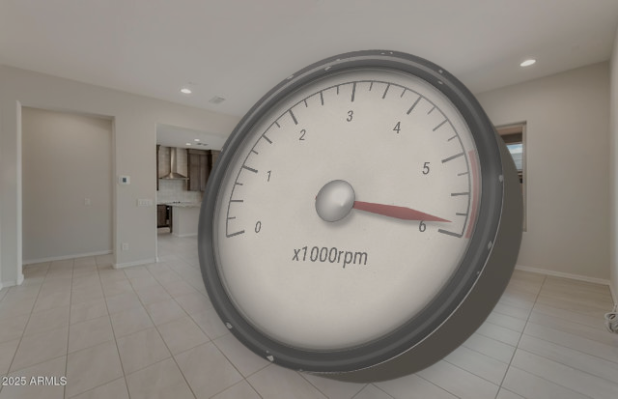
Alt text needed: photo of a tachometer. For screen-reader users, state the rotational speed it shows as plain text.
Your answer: 5875 rpm
